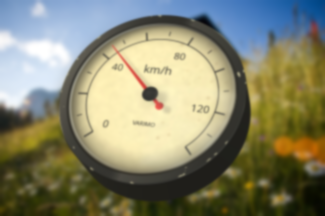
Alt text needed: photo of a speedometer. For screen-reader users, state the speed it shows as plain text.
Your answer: 45 km/h
